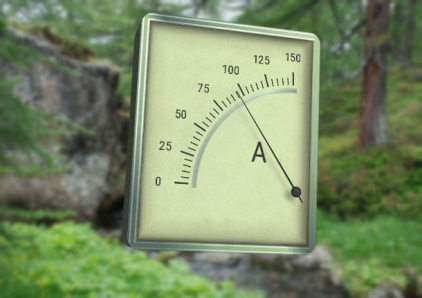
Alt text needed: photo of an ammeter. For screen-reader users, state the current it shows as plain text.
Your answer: 95 A
